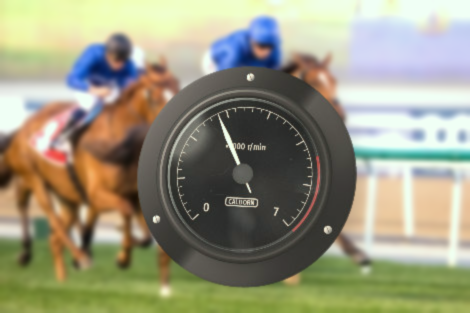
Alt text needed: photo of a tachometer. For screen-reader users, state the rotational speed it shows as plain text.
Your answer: 2800 rpm
